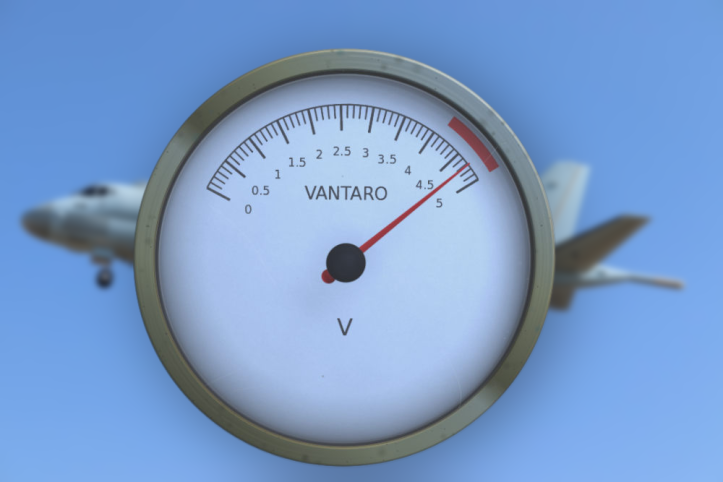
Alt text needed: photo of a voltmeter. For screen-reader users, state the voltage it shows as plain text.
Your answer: 4.7 V
